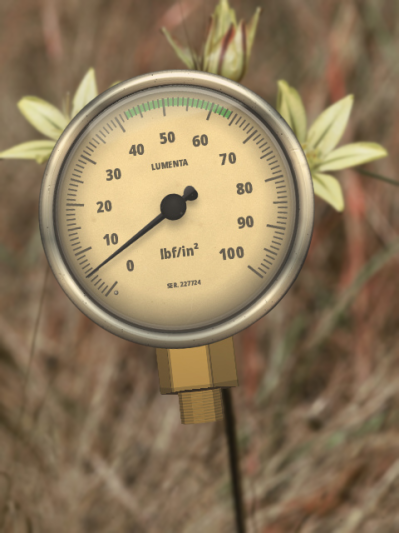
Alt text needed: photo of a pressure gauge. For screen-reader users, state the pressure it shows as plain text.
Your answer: 5 psi
